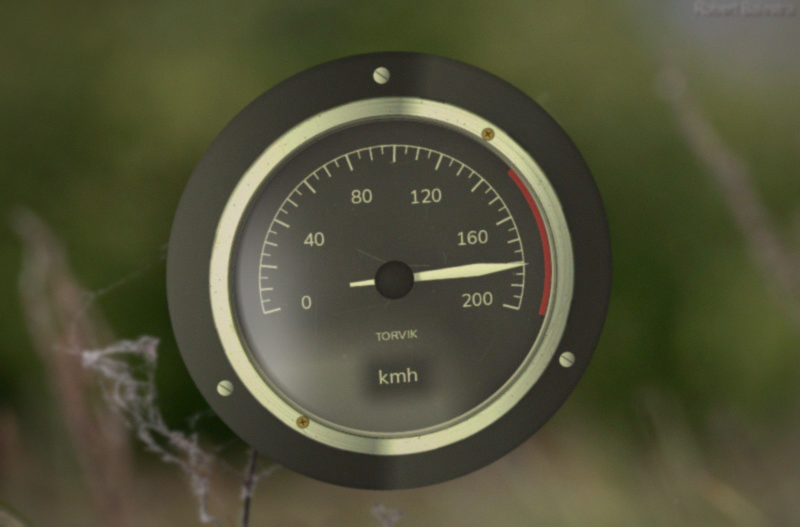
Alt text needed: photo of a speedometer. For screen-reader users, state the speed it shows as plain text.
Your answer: 180 km/h
